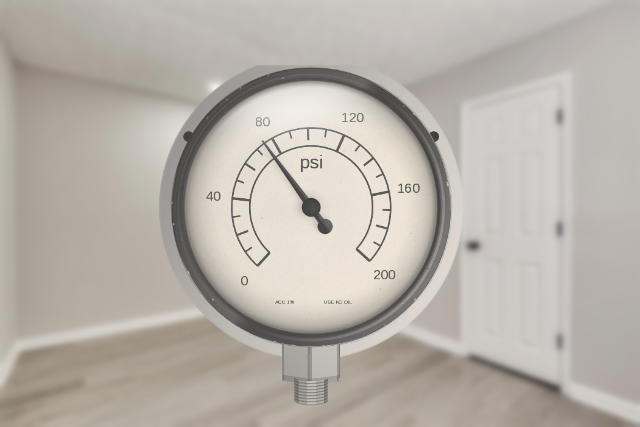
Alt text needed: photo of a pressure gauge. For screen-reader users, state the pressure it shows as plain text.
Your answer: 75 psi
